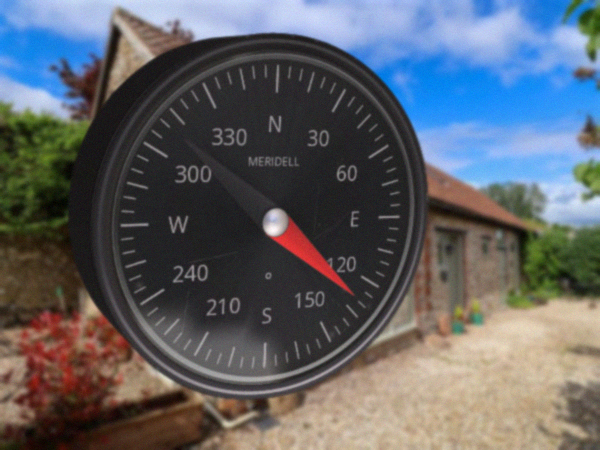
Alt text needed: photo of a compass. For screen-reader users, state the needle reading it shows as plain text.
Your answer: 130 °
